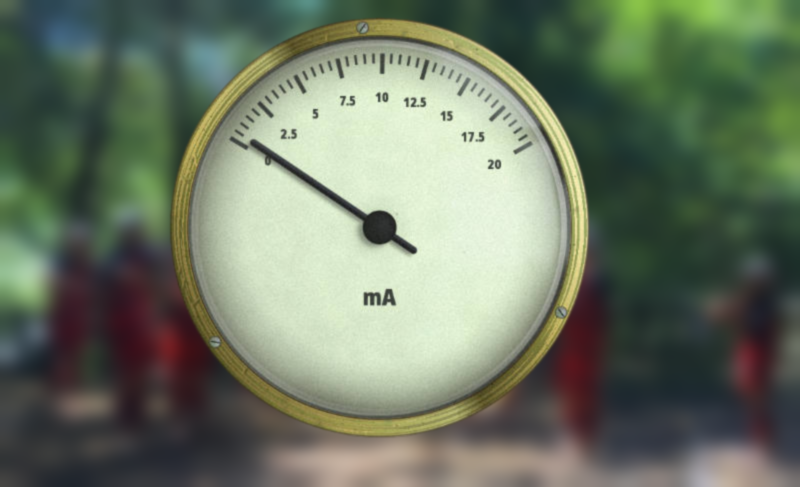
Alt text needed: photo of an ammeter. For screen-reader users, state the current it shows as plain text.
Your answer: 0.5 mA
